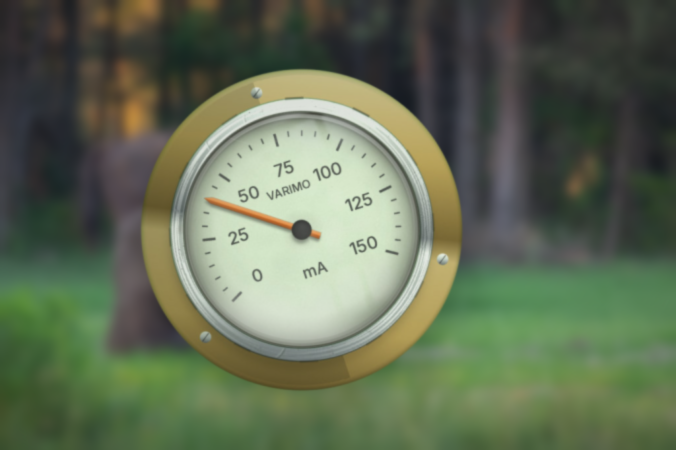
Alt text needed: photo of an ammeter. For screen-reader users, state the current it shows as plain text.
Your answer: 40 mA
